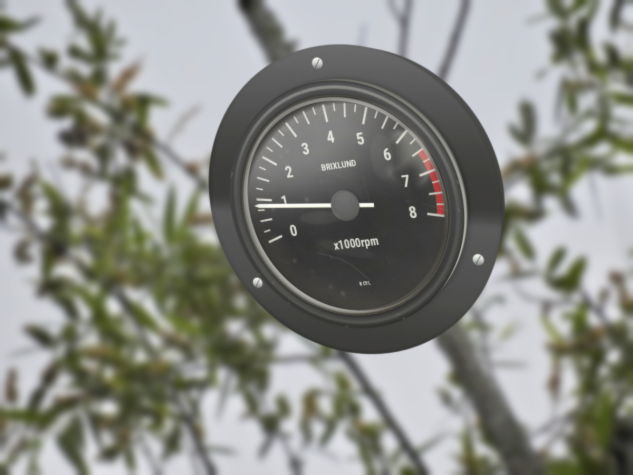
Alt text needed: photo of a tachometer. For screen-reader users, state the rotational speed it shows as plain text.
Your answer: 875 rpm
